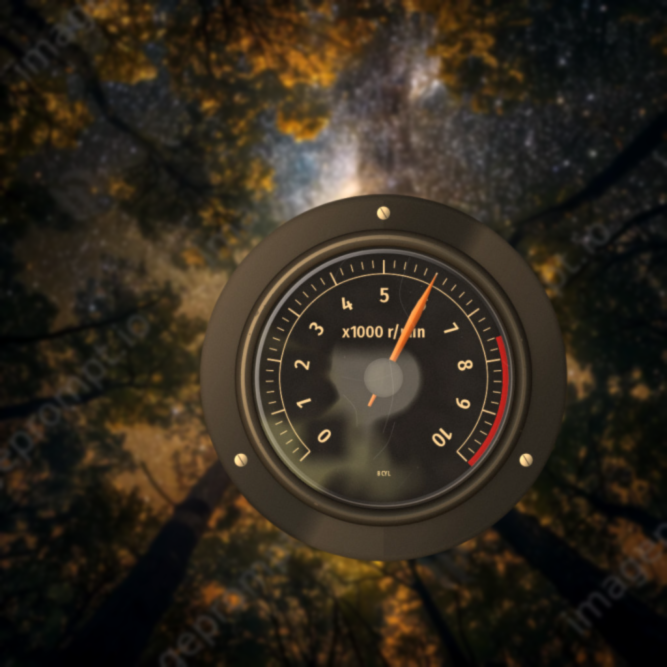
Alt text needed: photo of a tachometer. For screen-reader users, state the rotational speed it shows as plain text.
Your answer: 6000 rpm
